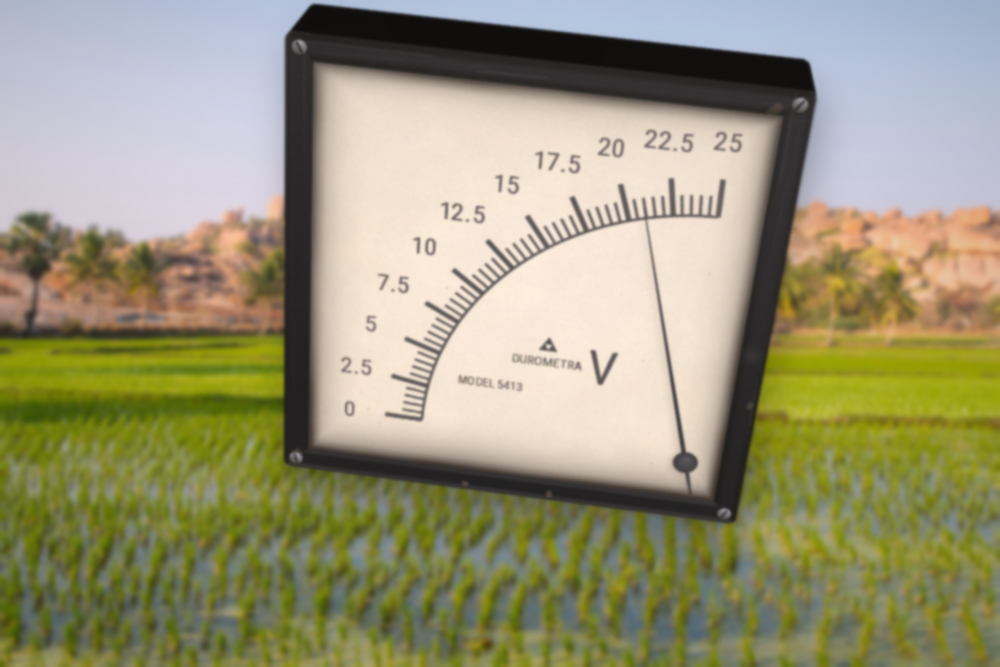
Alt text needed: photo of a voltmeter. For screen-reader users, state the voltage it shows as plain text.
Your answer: 21 V
